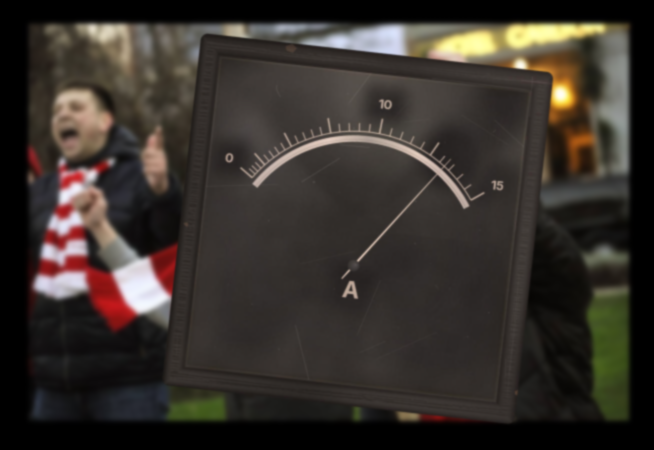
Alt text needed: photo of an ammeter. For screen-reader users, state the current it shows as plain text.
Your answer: 13.25 A
